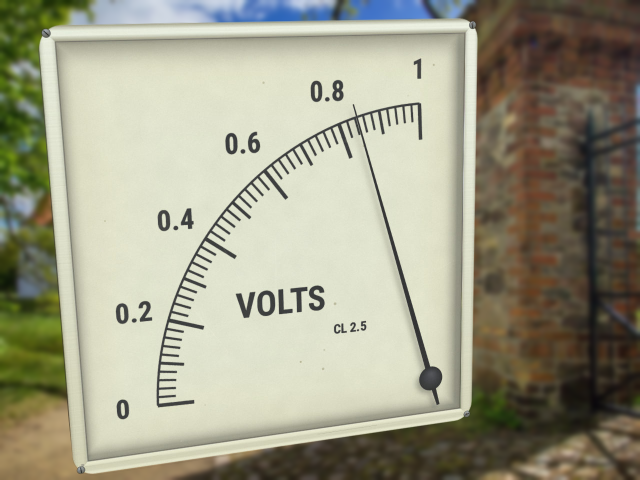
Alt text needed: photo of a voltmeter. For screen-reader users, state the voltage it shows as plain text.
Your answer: 0.84 V
